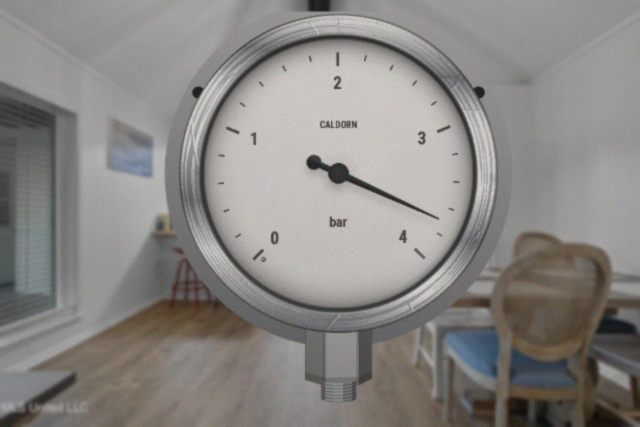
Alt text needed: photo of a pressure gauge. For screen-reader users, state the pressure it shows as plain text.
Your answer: 3.7 bar
